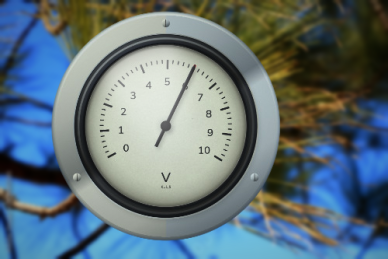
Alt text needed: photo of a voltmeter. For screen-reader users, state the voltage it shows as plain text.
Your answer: 6 V
